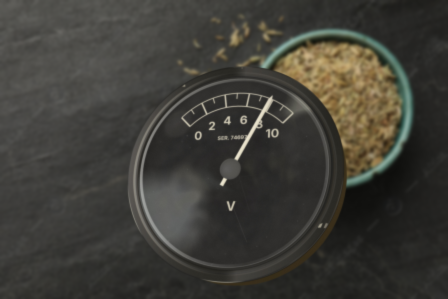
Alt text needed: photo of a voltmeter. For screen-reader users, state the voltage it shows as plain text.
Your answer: 8 V
